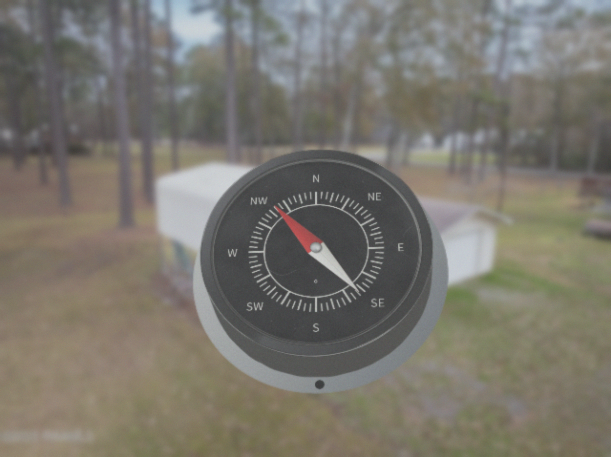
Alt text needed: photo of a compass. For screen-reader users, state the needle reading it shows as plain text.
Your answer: 320 °
